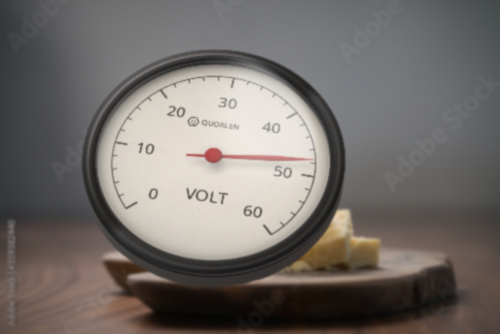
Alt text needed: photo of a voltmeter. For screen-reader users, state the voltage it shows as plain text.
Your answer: 48 V
